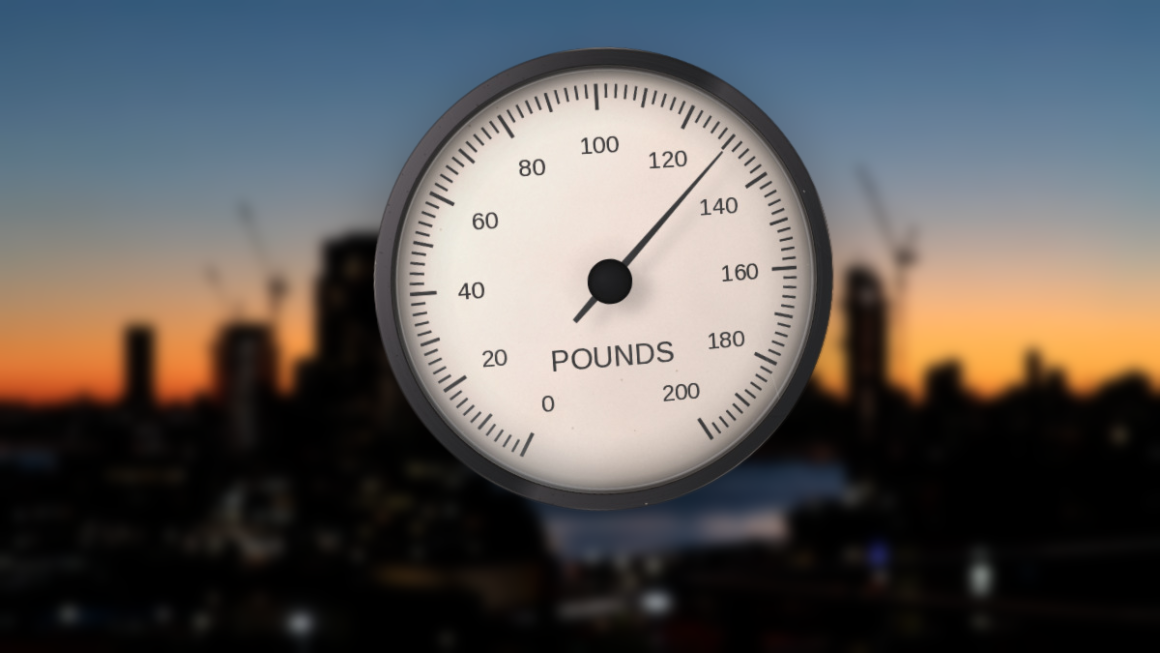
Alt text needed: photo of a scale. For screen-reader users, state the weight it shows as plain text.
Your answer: 130 lb
